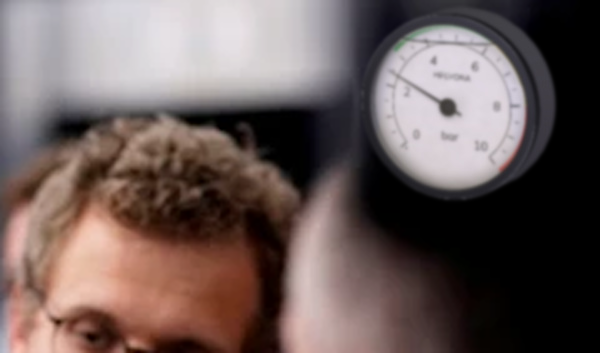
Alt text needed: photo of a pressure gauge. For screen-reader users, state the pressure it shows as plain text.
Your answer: 2.5 bar
